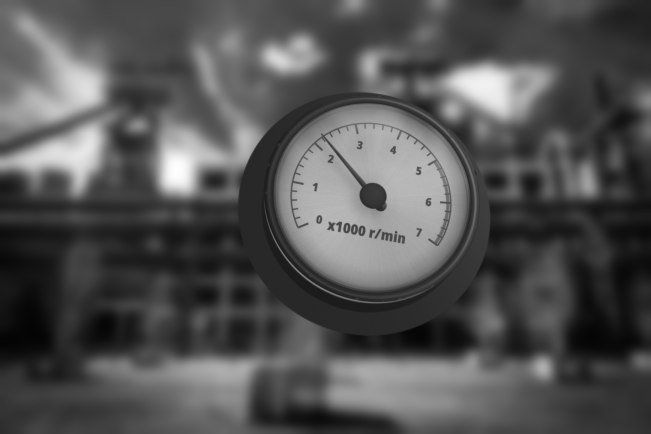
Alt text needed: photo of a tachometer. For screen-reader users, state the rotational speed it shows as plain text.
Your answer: 2200 rpm
